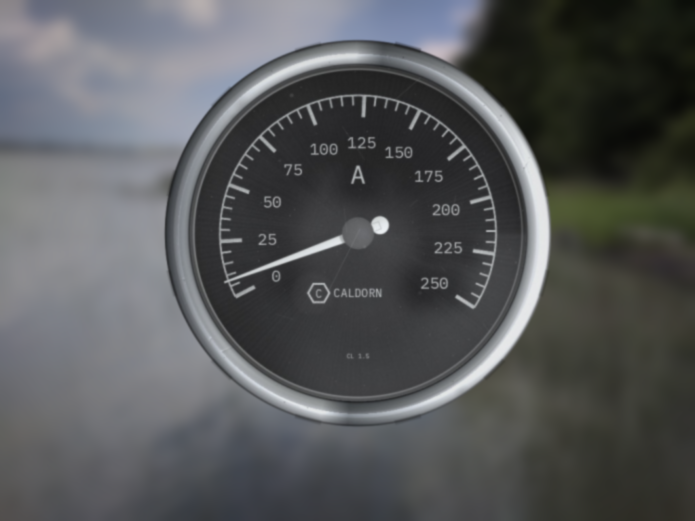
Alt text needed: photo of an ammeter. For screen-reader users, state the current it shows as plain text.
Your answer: 7.5 A
